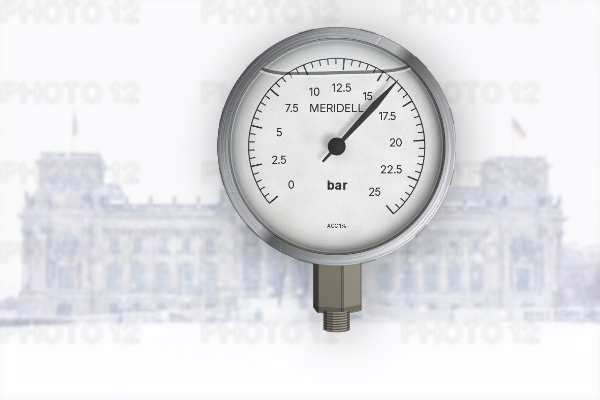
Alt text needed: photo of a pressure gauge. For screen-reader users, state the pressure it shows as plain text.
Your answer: 16 bar
